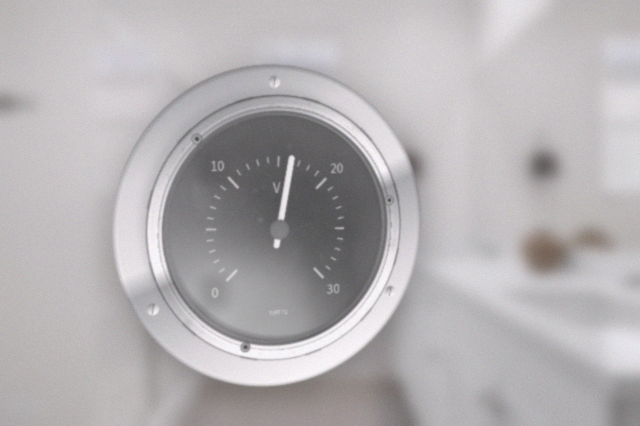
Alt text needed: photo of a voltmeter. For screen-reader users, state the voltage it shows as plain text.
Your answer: 16 V
